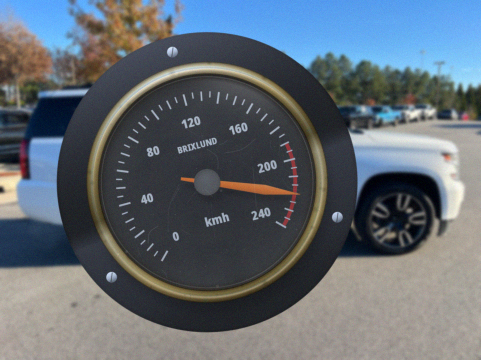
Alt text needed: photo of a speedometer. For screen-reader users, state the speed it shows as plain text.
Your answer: 220 km/h
